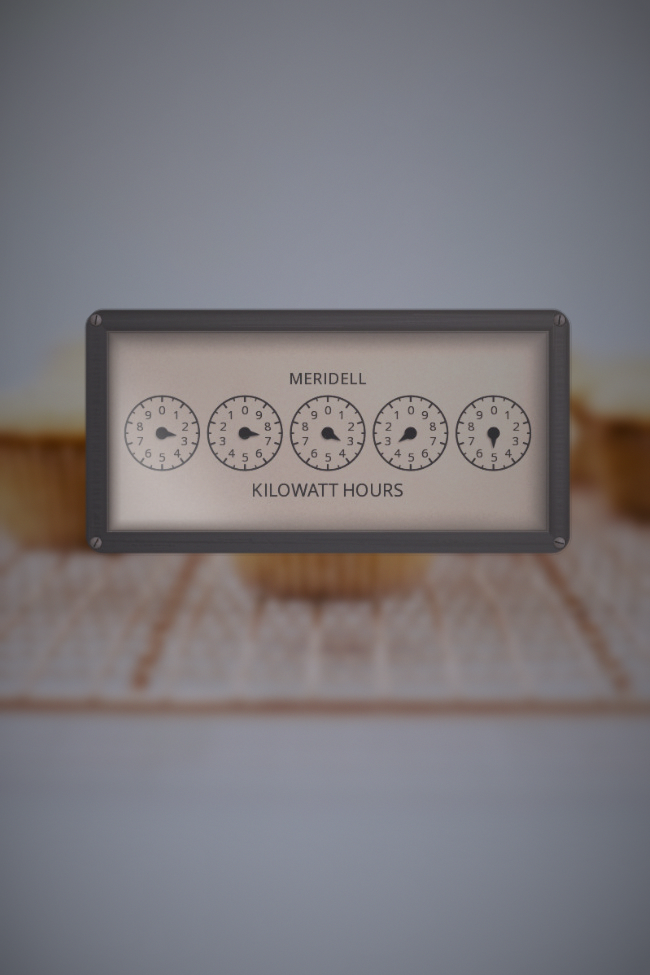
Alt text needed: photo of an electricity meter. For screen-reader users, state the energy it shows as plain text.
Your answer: 27335 kWh
